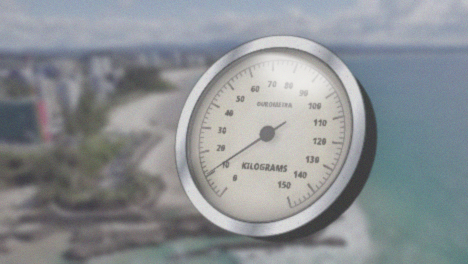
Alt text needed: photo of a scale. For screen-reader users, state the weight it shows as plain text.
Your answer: 10 kg
